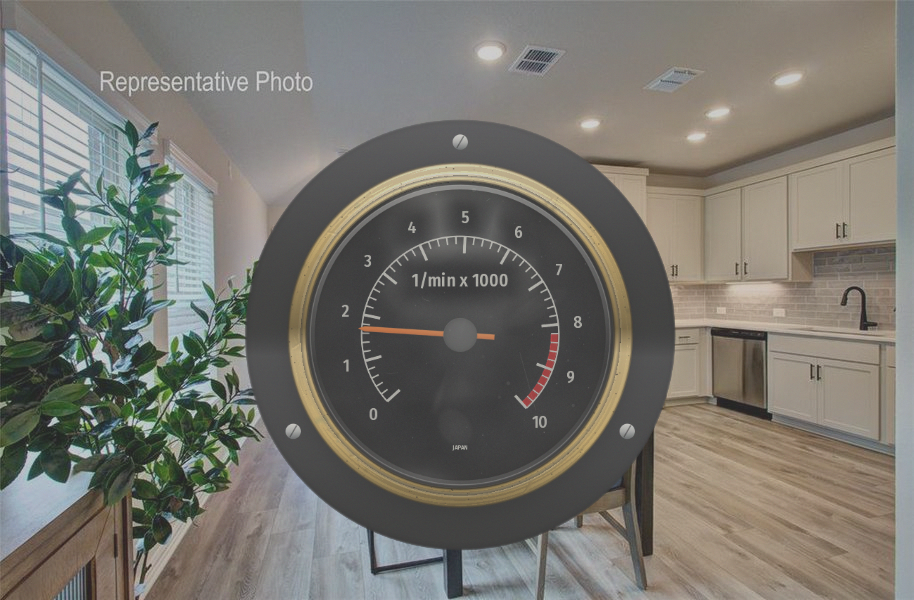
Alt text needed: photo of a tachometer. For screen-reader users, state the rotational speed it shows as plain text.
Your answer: 1700 rpm
